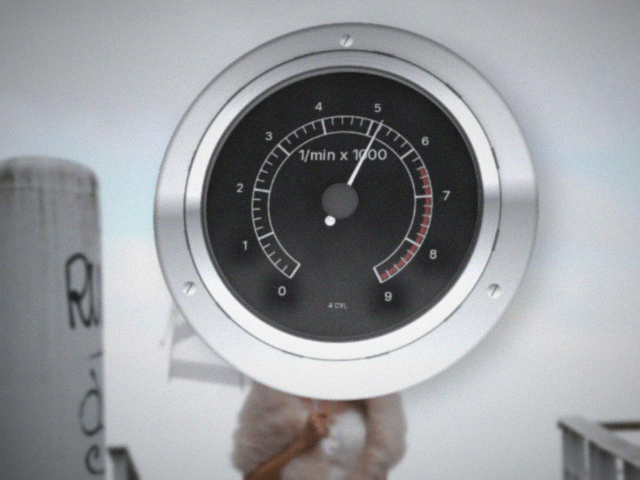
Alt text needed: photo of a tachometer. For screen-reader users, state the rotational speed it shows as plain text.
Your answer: 5200 rpm
